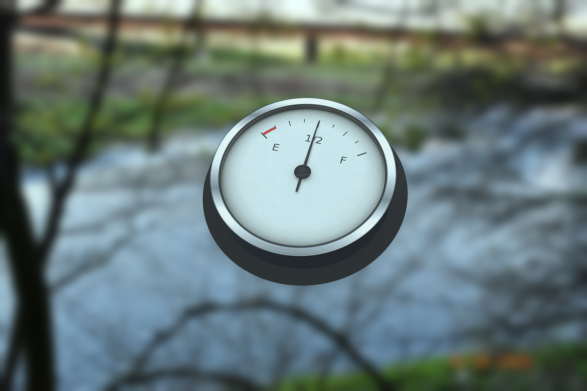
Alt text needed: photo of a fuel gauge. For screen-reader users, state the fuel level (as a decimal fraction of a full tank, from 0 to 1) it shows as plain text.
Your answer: 0.5
